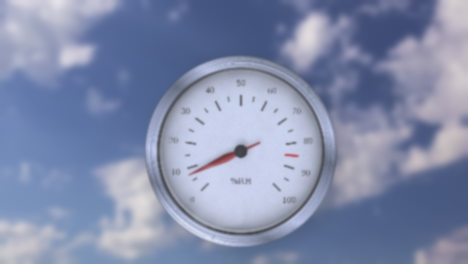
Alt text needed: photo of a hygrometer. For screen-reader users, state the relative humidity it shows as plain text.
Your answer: 7.5 %
